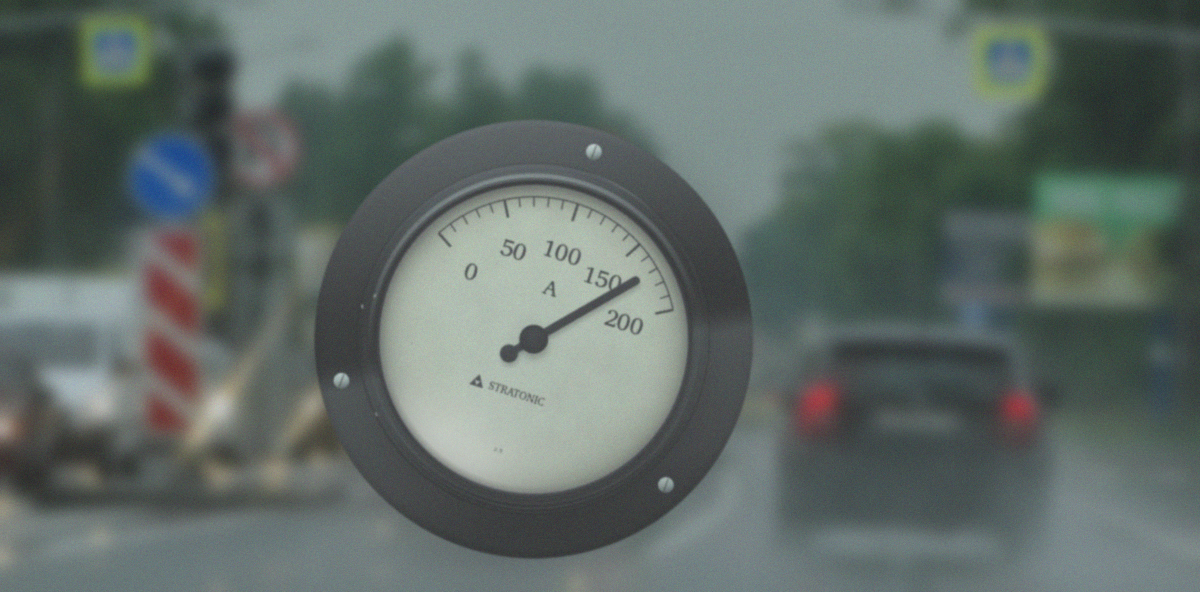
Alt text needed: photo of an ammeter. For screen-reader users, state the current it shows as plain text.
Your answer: 170 A
